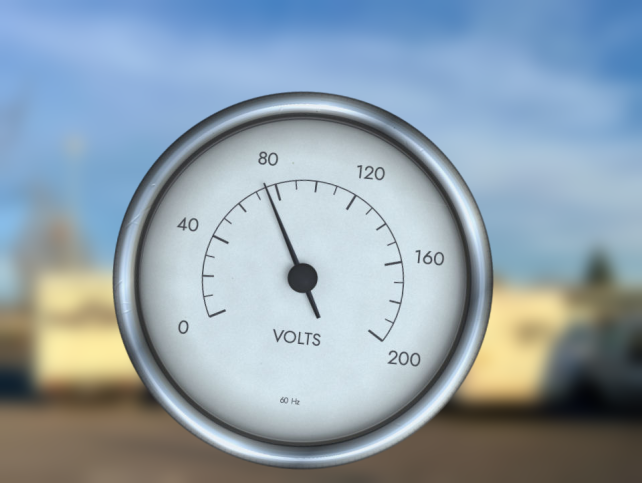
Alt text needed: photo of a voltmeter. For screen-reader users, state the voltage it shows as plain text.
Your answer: 75 V
